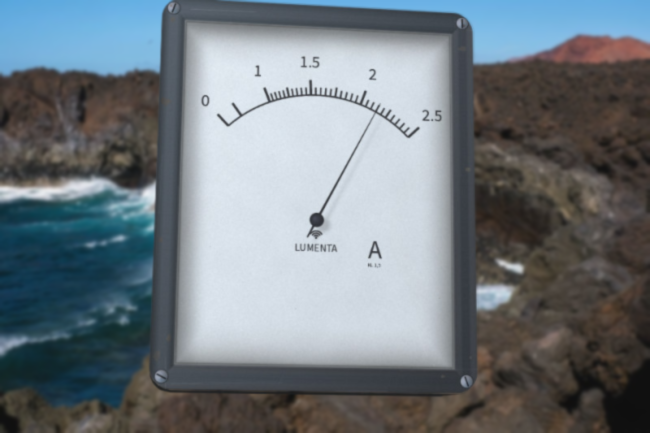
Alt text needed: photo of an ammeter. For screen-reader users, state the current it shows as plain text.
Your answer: 2.15 A
